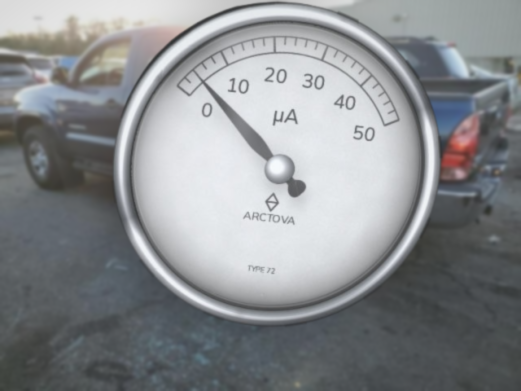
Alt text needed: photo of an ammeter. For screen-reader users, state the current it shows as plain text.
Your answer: 4 µA
